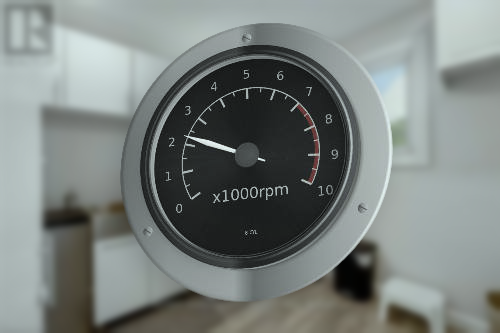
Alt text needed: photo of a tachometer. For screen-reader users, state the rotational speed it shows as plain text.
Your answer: 2250 rpm
